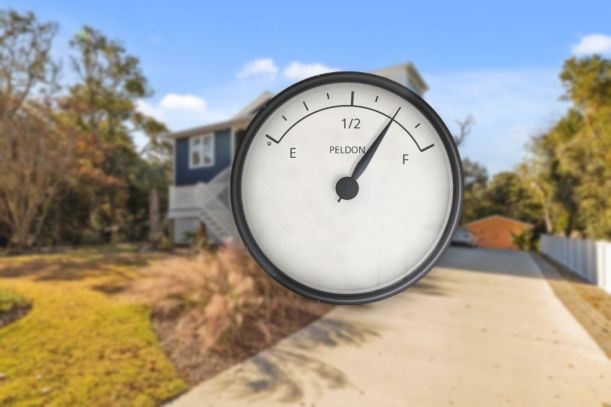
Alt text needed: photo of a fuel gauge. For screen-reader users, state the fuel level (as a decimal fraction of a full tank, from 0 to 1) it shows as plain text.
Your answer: 0.75
